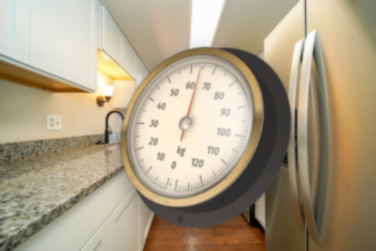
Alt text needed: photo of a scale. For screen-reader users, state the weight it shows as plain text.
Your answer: 65 kg
